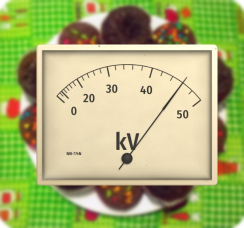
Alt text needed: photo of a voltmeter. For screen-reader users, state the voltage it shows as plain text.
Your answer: 46 kV
